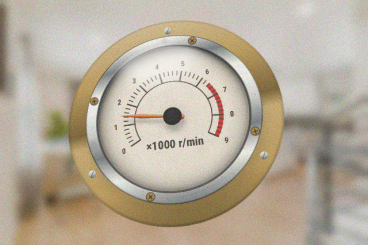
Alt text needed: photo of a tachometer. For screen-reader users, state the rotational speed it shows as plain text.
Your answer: 1400 rpm
